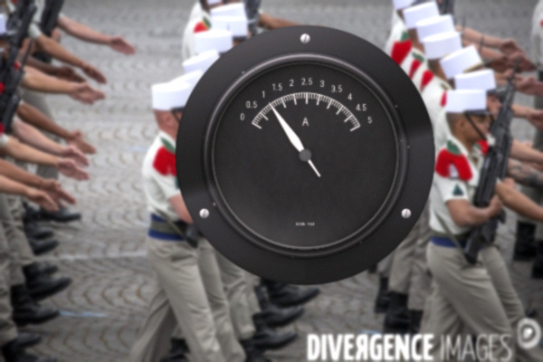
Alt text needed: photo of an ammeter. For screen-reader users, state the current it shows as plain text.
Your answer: 1 A
